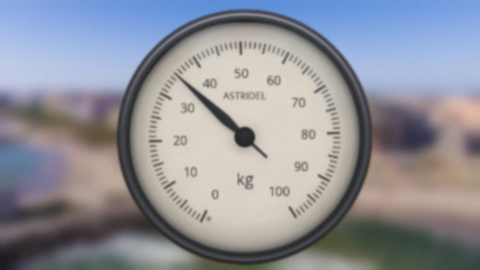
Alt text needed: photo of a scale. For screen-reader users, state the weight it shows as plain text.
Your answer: 35 kg
